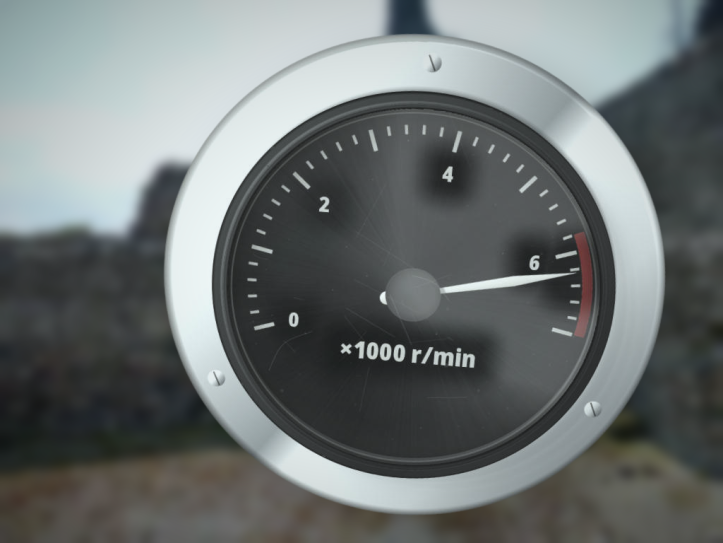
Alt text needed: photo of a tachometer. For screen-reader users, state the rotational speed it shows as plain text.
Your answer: 6200 rpm
